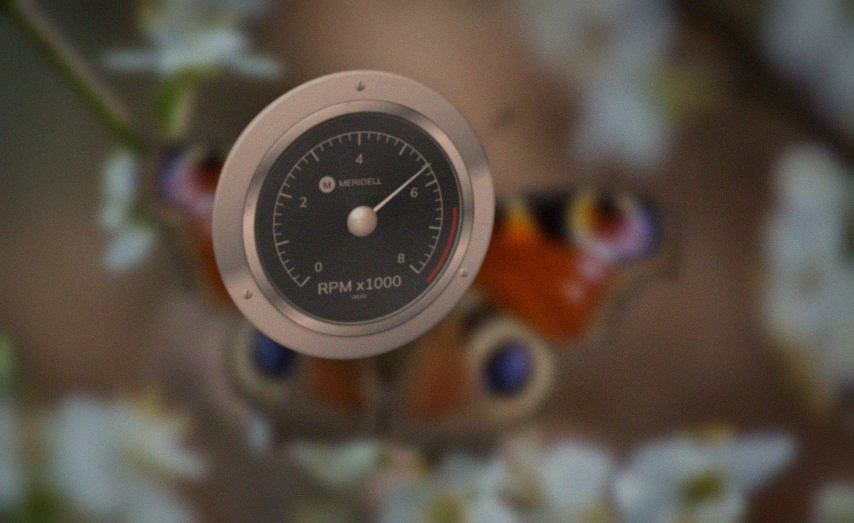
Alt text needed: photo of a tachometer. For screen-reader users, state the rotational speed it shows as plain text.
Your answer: 5600 rpm
